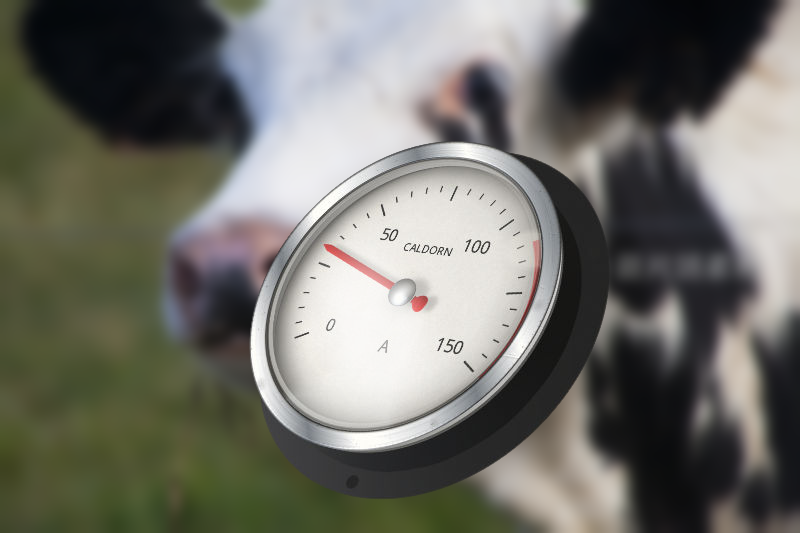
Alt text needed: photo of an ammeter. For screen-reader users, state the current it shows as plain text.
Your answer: 30 A
